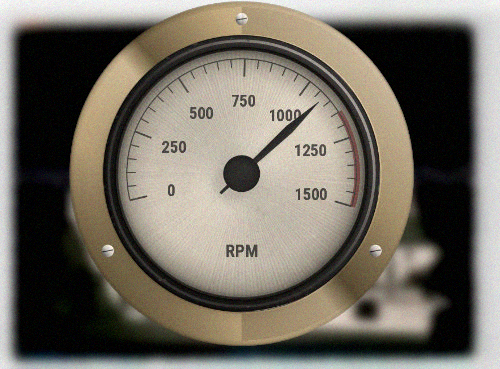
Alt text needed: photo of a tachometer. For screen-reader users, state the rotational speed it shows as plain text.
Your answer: 1075 rpm
